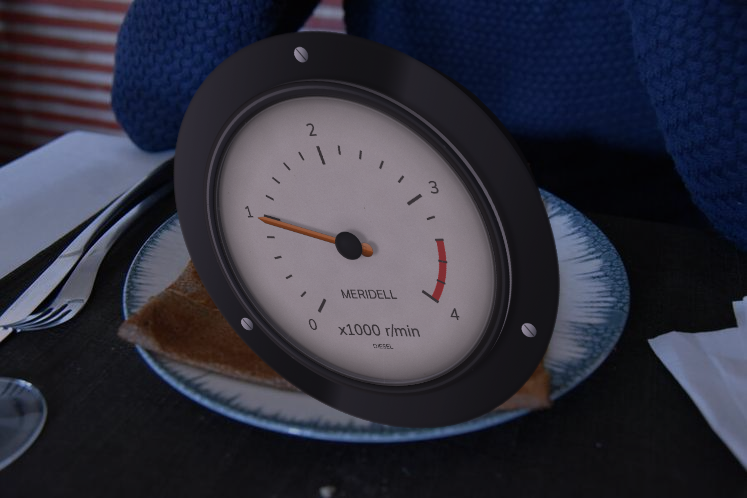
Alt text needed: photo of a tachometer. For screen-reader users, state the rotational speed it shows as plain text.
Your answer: 1000 rpm
